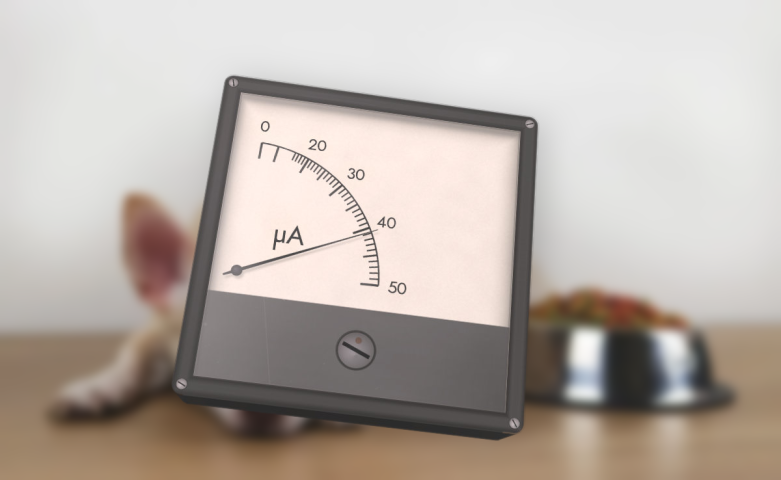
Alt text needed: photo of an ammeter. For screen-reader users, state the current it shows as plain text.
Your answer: 41 µA
